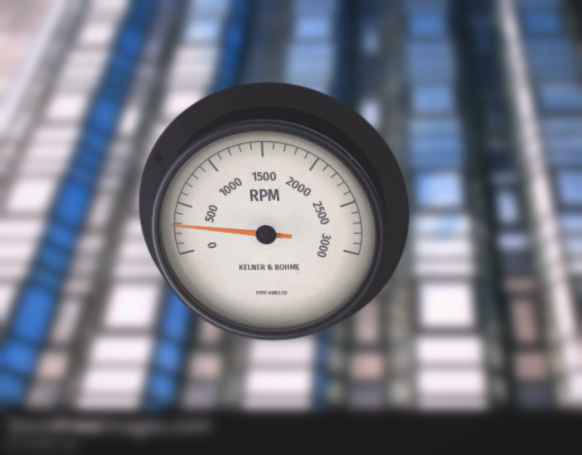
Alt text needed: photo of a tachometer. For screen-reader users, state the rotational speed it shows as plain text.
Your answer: 300 rpm
